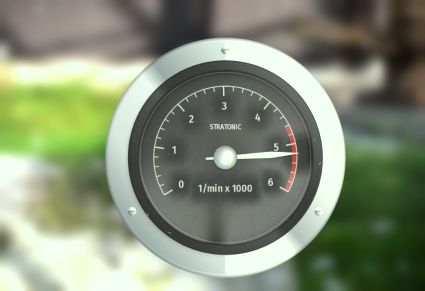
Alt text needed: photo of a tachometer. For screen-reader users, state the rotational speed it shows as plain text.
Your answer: 5200 rpm
